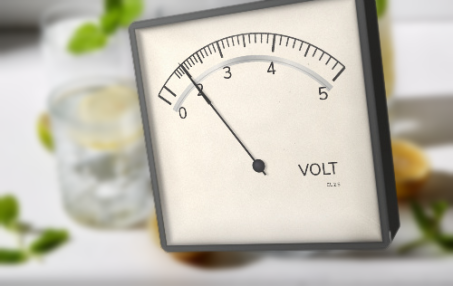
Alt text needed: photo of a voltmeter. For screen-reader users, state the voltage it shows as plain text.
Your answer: 2 V
